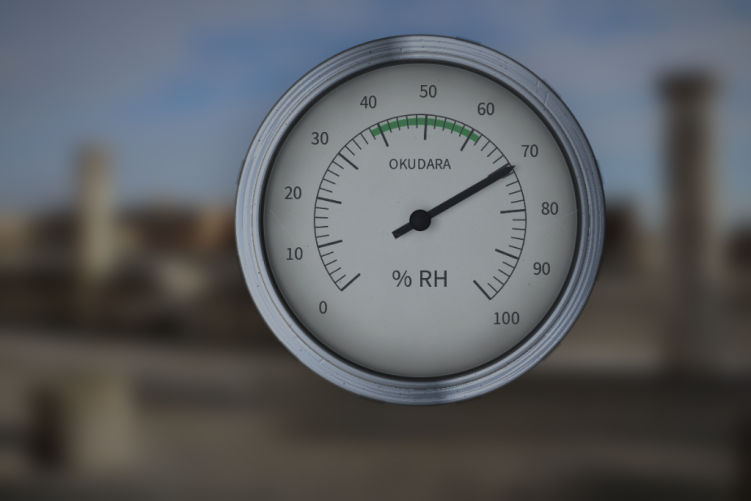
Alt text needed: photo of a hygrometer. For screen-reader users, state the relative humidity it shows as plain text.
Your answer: 71 %
